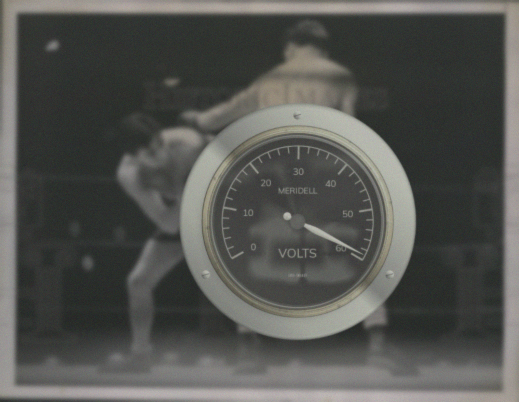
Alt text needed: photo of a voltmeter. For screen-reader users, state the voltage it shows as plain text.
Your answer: 59 V
